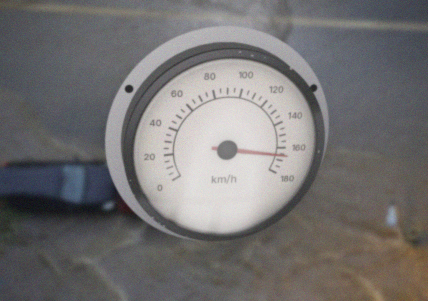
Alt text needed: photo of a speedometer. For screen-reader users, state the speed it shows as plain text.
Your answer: 165 km/h
